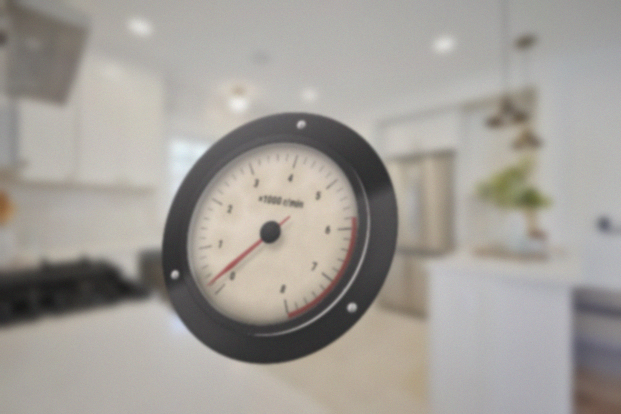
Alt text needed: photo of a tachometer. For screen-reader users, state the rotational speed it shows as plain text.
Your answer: 200 rpm
